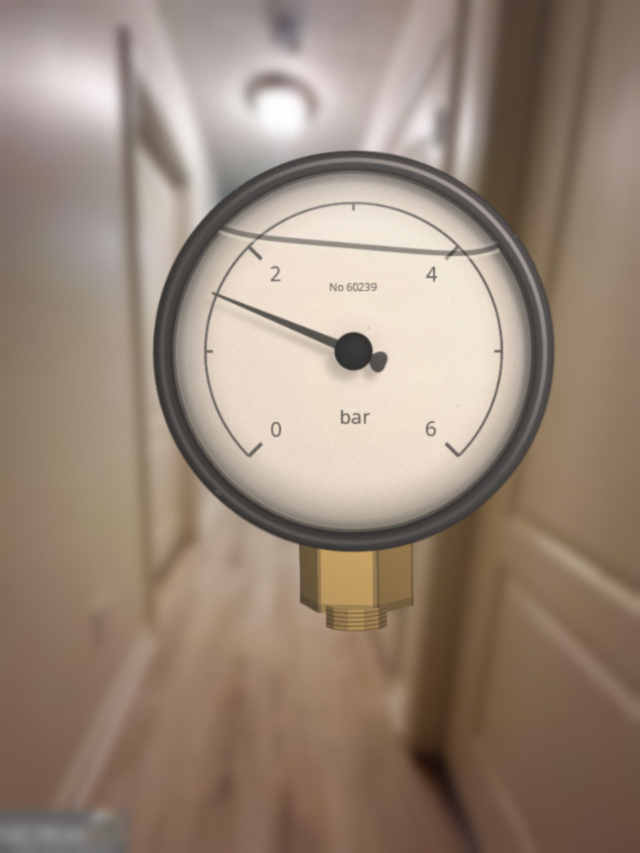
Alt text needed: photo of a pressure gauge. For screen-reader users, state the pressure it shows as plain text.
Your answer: 1.5 bar
